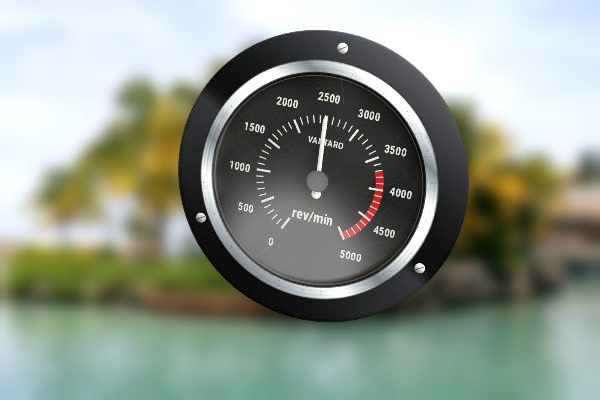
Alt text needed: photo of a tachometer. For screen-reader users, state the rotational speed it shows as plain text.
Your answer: 2500 rpm
